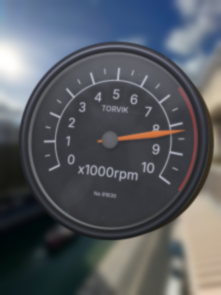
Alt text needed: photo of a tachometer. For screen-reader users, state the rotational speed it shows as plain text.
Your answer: 8250 rpm
